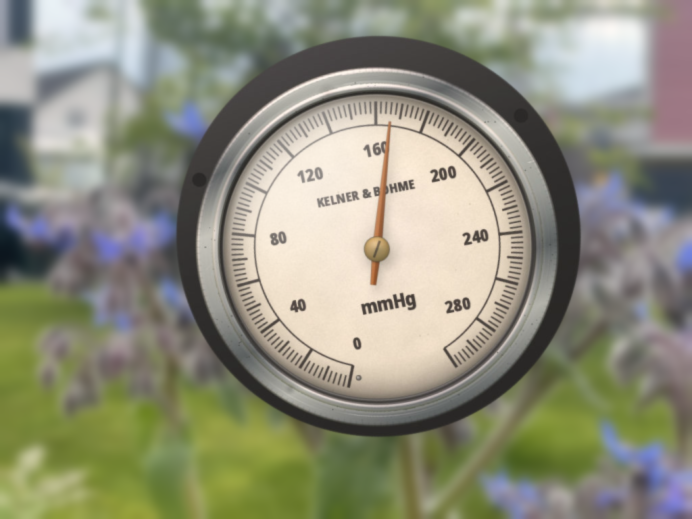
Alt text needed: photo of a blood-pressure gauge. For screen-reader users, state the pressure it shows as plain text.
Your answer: 166 mmHg
